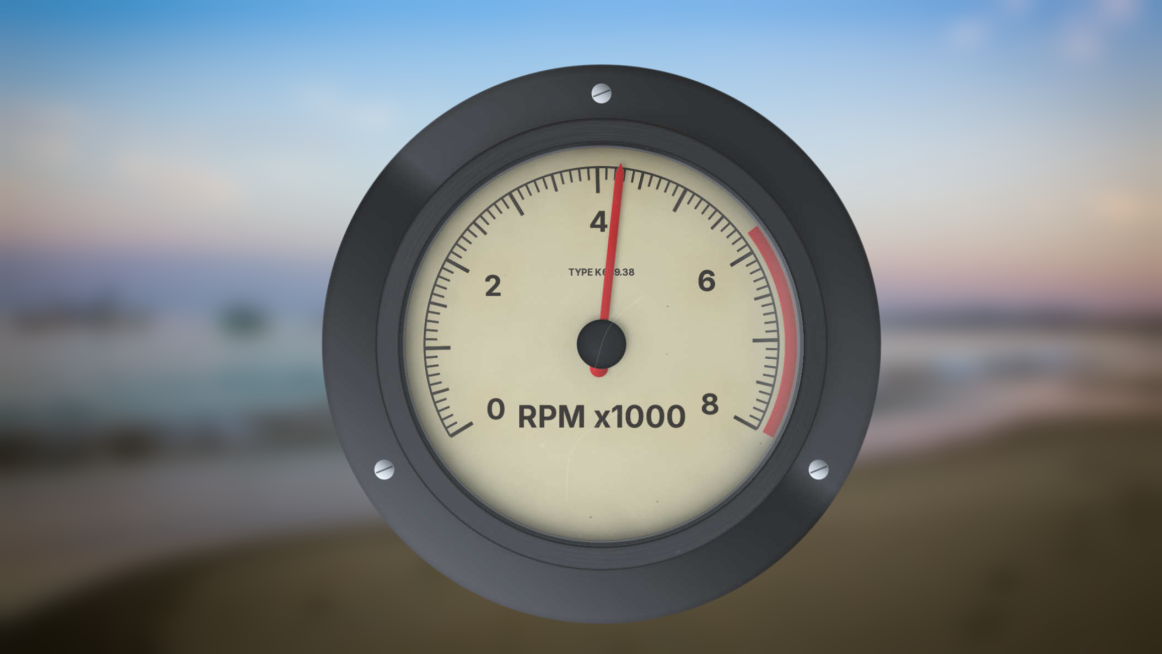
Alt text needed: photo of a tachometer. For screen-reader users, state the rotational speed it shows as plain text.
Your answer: 4250 rpm
